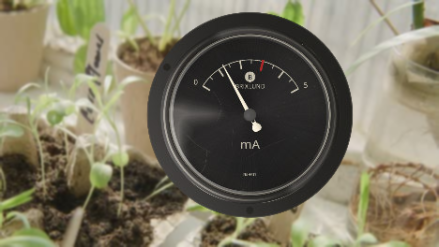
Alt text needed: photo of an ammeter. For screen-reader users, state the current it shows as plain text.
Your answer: 1.25 mA
